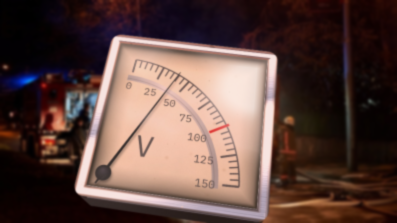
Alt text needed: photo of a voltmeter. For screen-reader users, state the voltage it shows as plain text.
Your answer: 40 V
